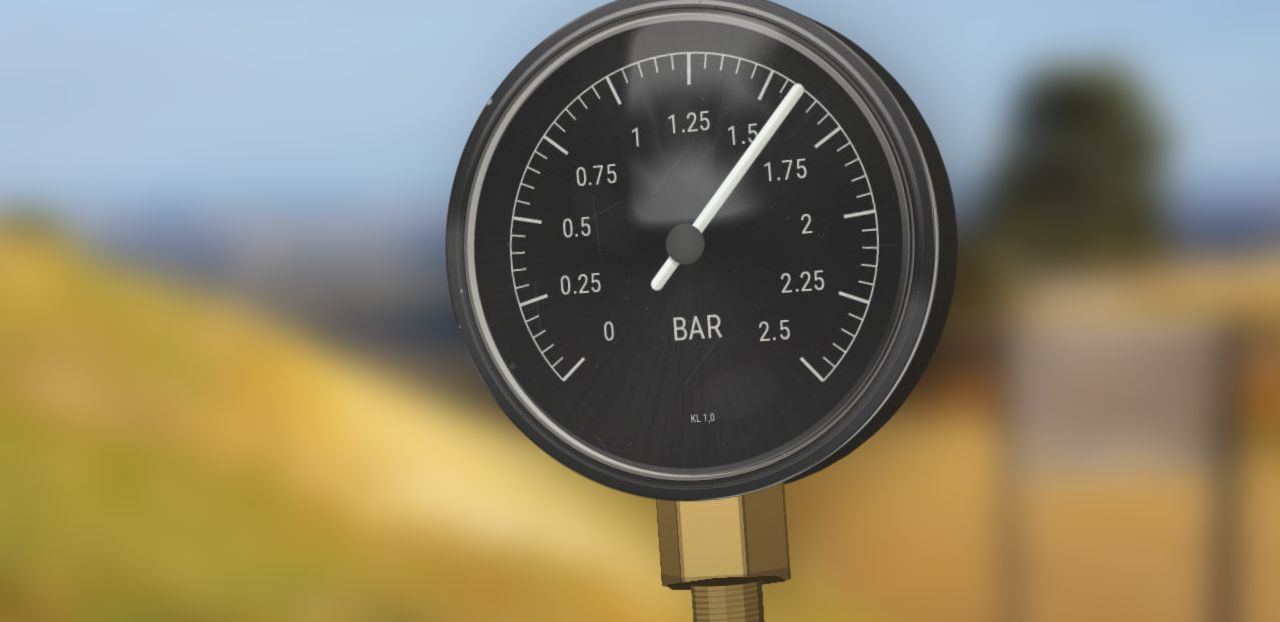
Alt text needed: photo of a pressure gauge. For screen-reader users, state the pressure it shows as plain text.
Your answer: 1.6 bar
